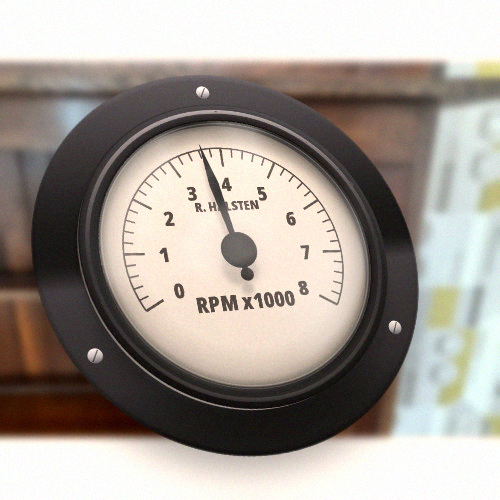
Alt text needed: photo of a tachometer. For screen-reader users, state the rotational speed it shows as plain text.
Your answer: 3600 rpm
